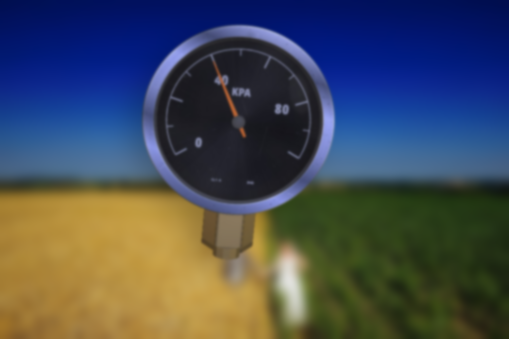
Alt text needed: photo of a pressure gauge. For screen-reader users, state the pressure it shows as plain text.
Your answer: 40 kPa
